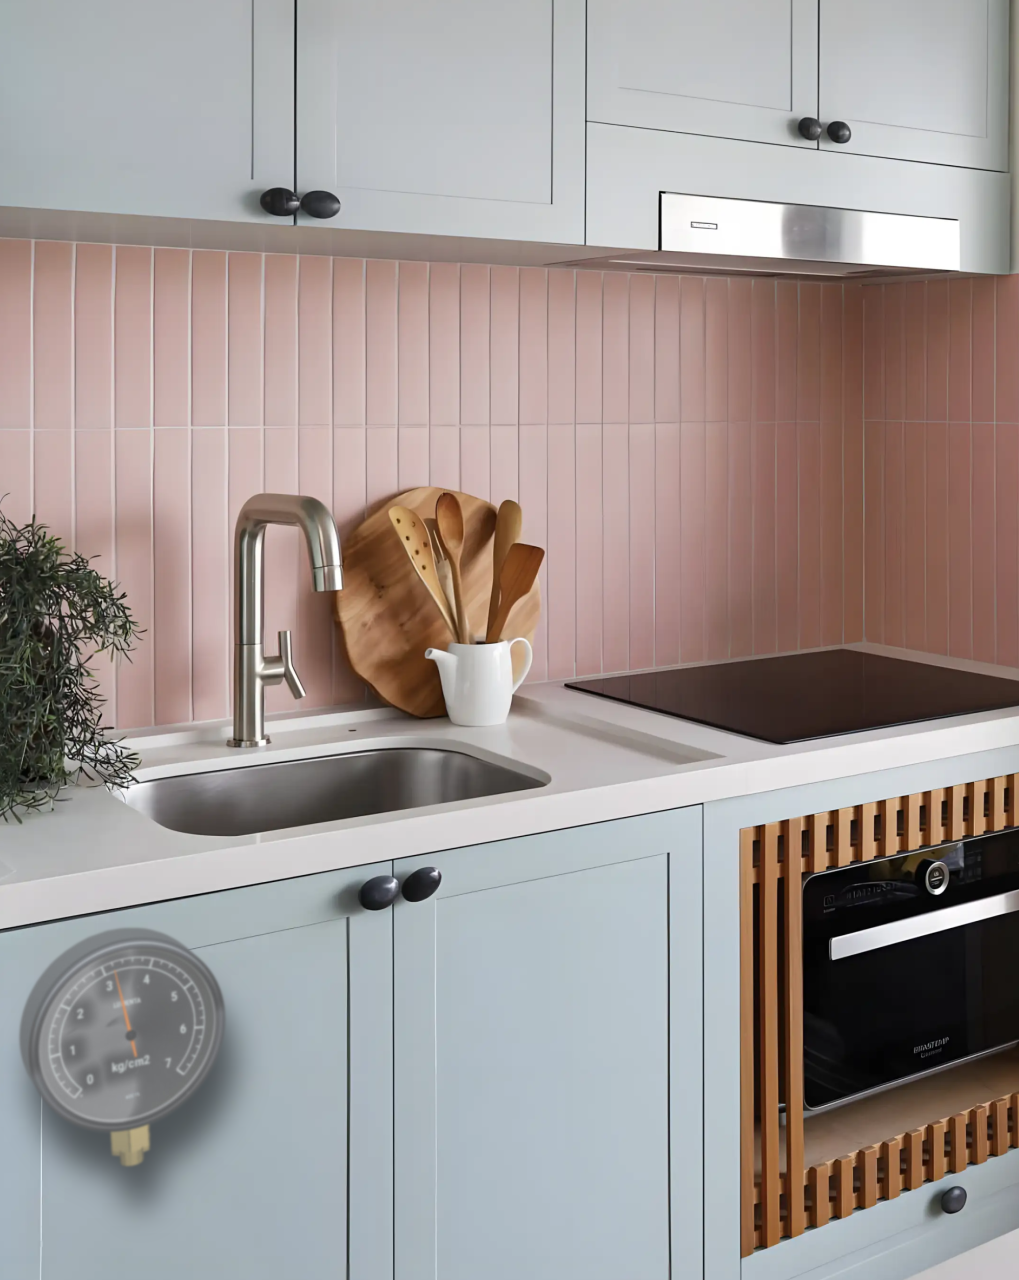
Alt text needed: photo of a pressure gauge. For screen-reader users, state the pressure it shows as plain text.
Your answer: 3.2 kg/cm²
